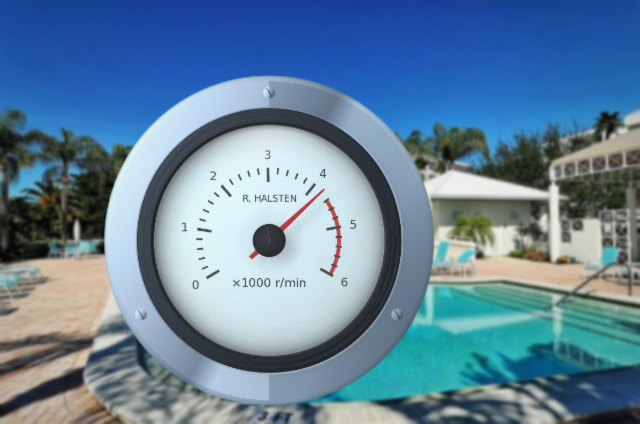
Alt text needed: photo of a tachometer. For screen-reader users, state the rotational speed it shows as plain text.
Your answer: 4200 rpm
